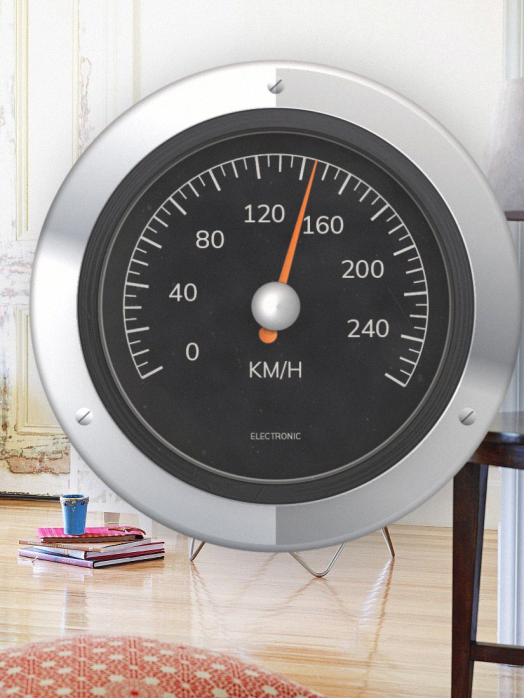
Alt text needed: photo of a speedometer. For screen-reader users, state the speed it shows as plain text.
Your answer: 145 km/h
